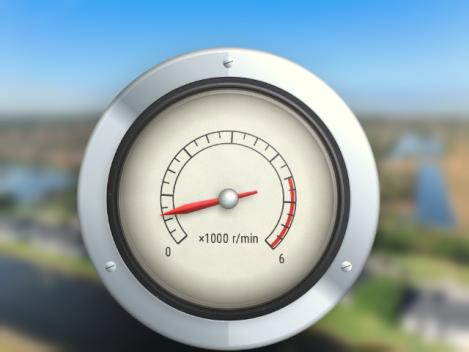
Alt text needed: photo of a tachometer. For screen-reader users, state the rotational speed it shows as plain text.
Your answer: 625 rpm
